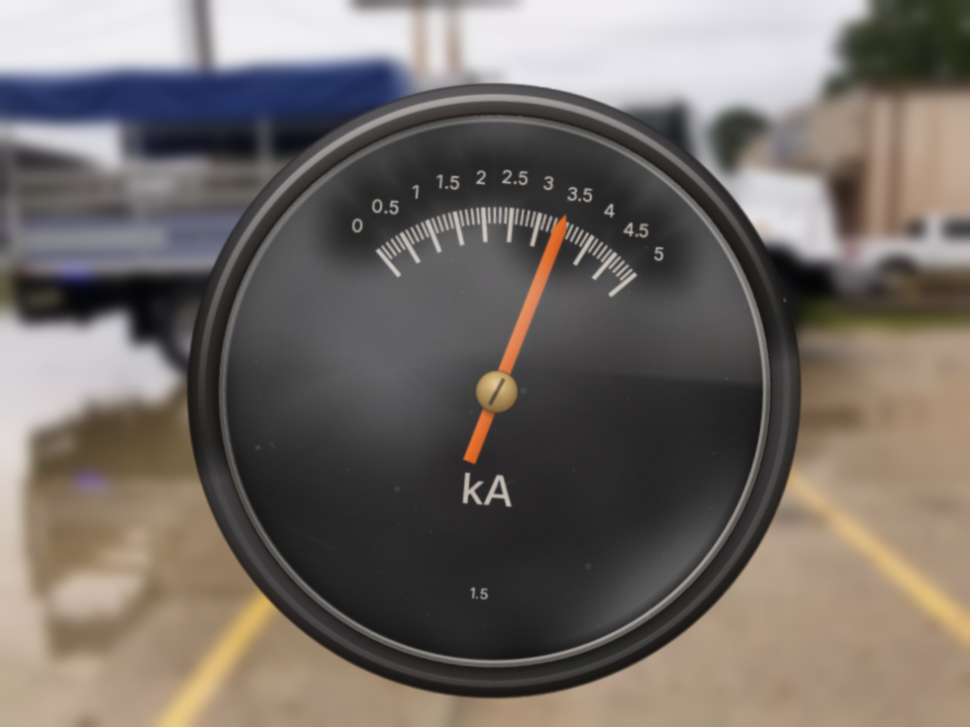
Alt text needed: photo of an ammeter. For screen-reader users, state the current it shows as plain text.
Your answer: 3.4 kA
